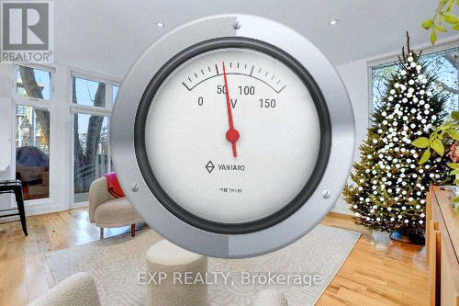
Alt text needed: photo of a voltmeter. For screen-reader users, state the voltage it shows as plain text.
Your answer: 60 V
